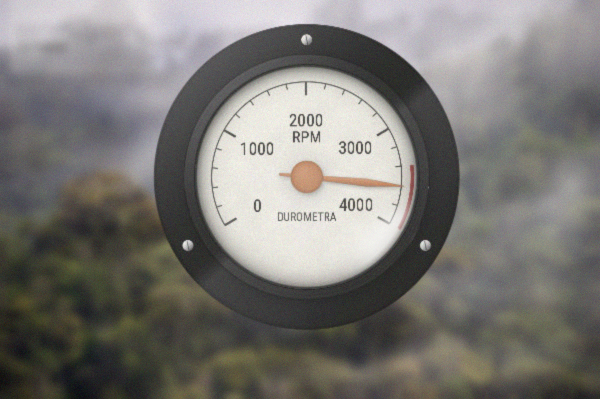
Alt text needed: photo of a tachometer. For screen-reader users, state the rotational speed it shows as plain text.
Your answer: 3600 rpm
